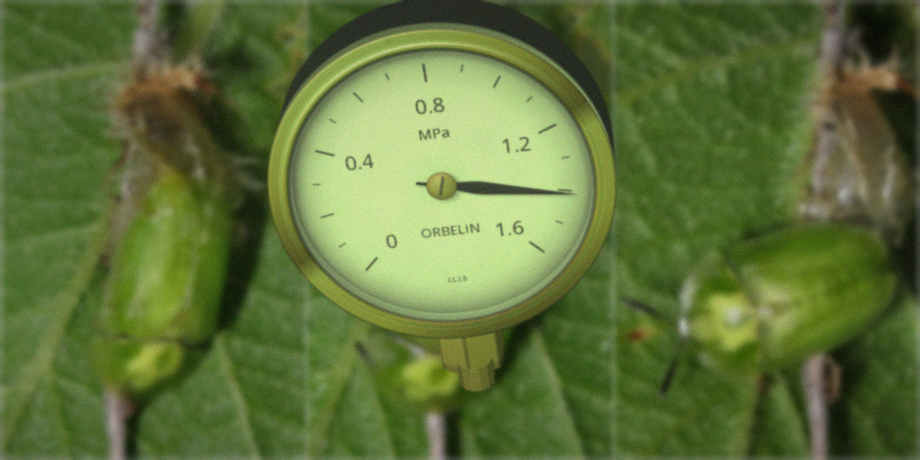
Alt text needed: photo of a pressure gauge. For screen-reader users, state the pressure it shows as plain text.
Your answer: 1.4 MPa
